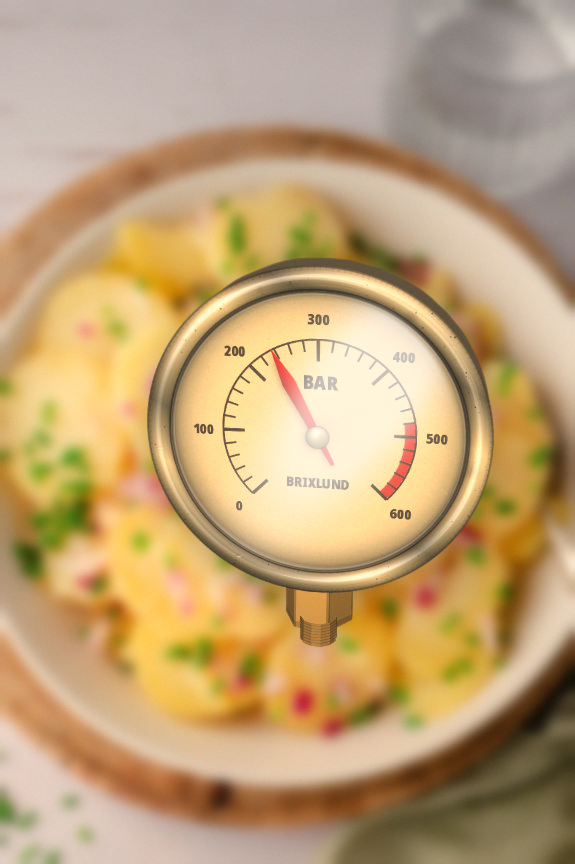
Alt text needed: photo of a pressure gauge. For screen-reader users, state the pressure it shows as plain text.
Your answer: 240 bar
